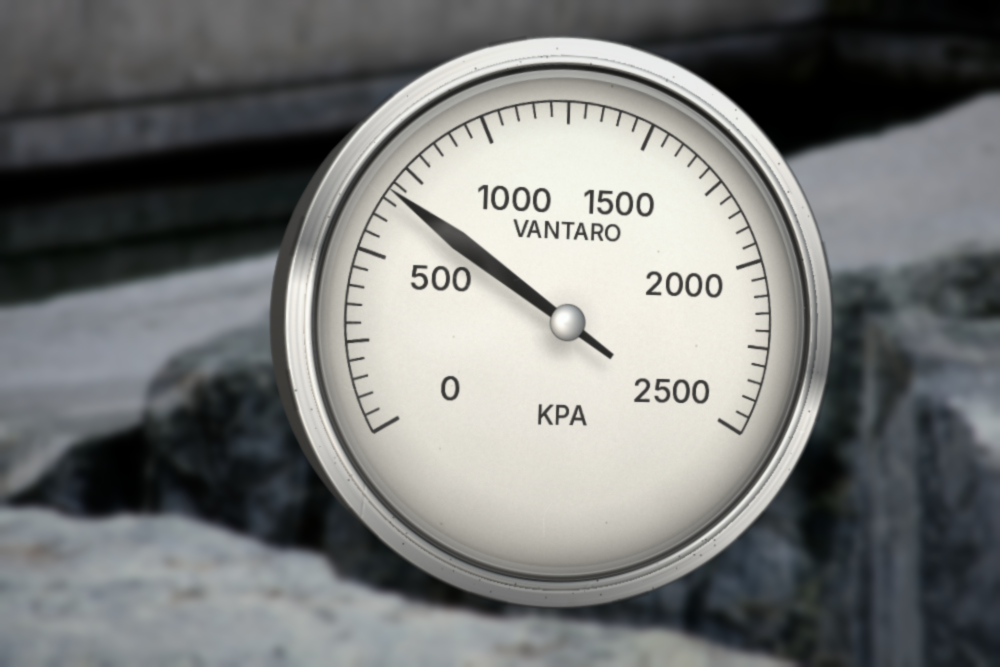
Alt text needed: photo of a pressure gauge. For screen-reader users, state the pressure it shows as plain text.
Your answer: 675 kPa
